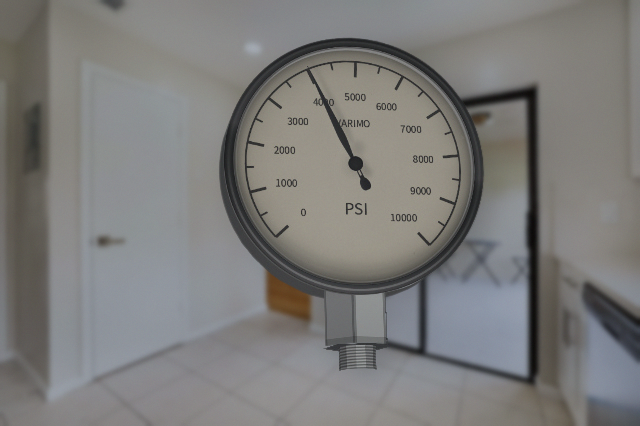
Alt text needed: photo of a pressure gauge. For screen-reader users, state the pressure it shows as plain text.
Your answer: 4000 psi
